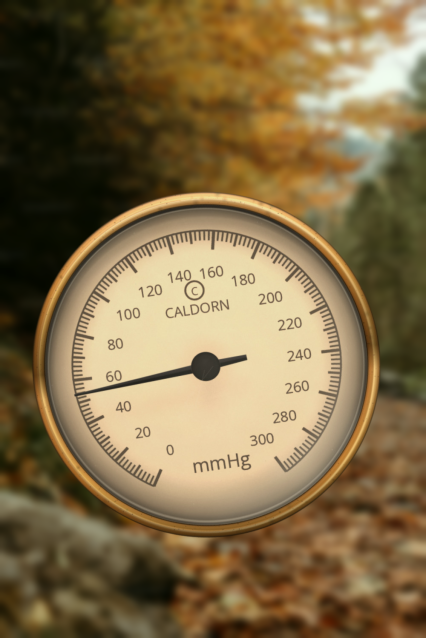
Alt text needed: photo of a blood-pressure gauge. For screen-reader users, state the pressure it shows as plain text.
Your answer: 54 mmHg
